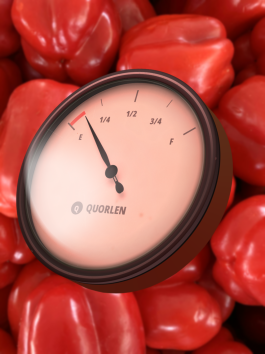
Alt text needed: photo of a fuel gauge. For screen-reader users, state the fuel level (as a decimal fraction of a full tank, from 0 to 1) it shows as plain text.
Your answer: 0.125
